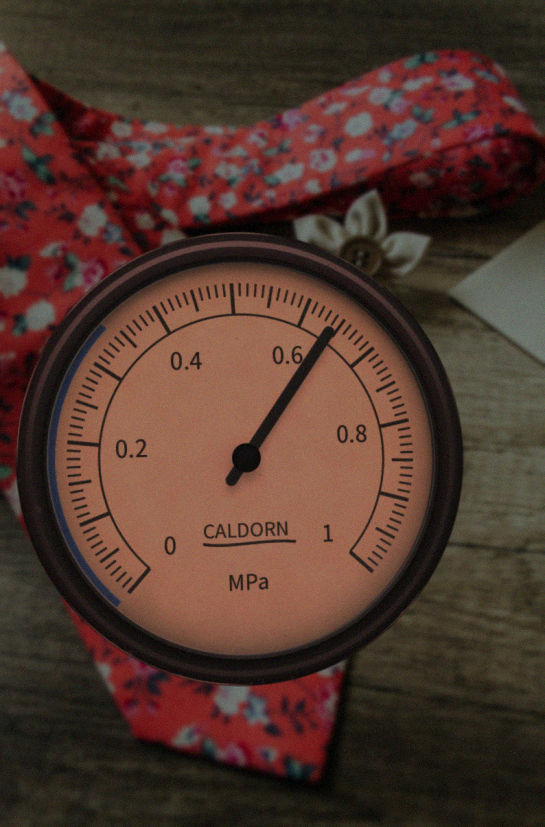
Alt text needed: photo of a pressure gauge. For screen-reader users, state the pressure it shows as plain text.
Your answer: 0.64 MPa
